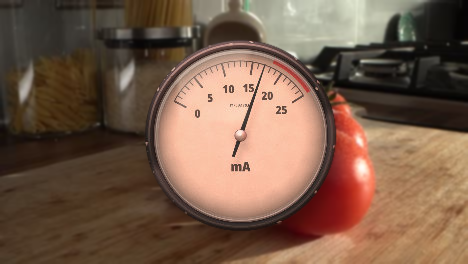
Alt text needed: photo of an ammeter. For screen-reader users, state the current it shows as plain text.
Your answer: 17 mA
